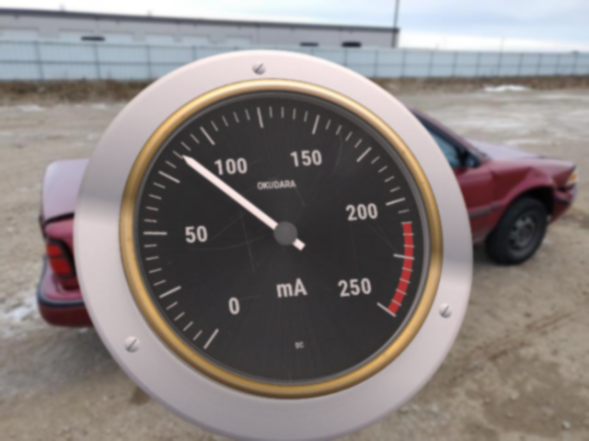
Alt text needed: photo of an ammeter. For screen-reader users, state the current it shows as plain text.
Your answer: 85 mA
